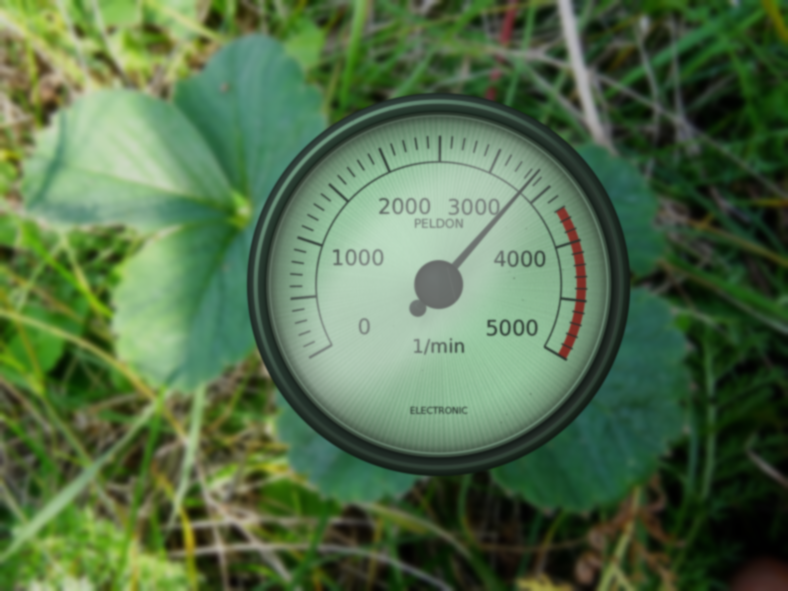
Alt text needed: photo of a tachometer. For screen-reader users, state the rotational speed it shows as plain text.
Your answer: 3350 rpm
